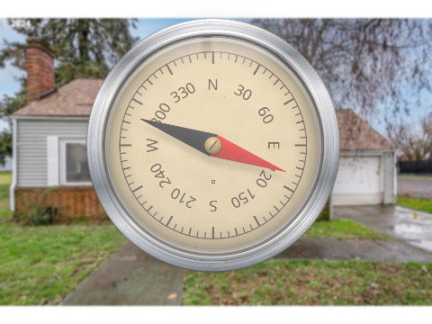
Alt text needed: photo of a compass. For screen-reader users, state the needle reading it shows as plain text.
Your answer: 110 °
